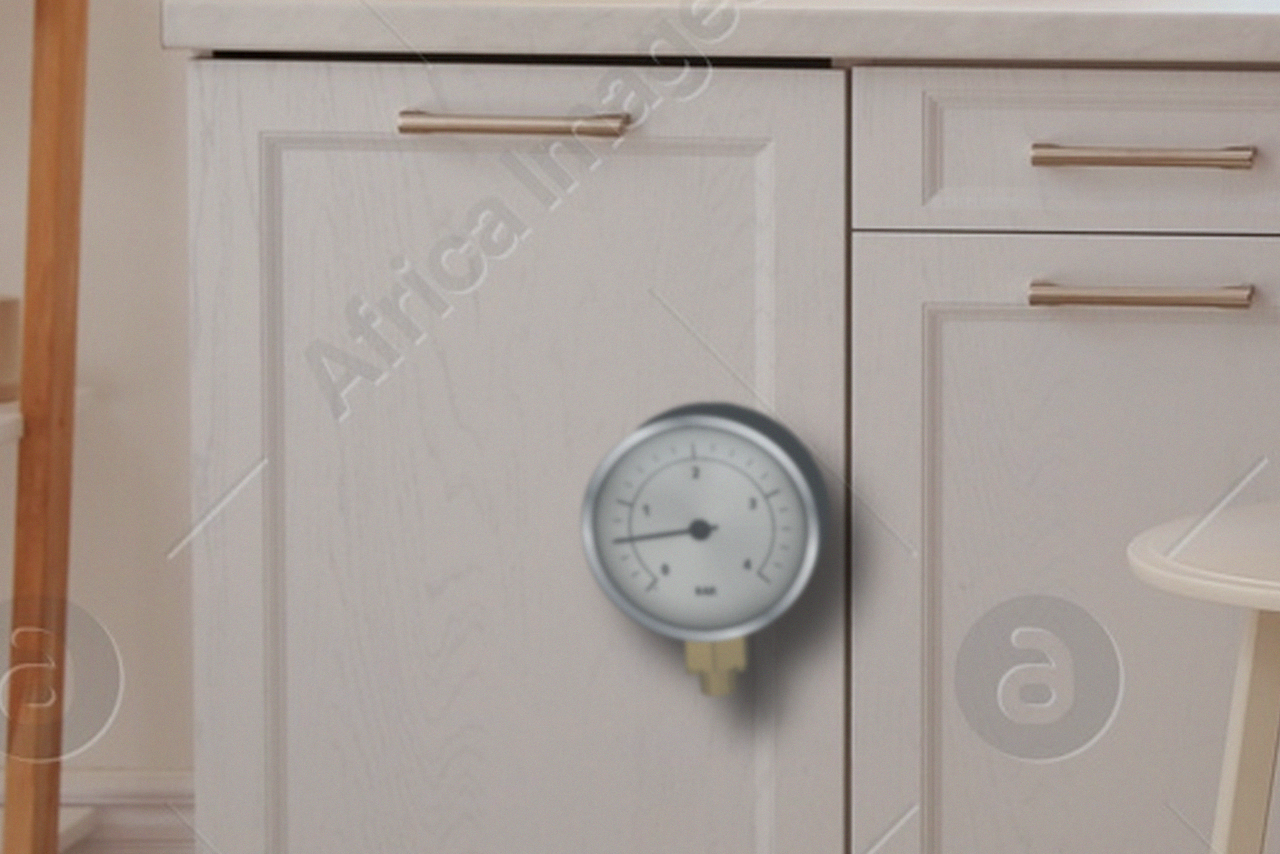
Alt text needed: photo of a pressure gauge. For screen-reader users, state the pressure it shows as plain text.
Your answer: 0.6 bar
